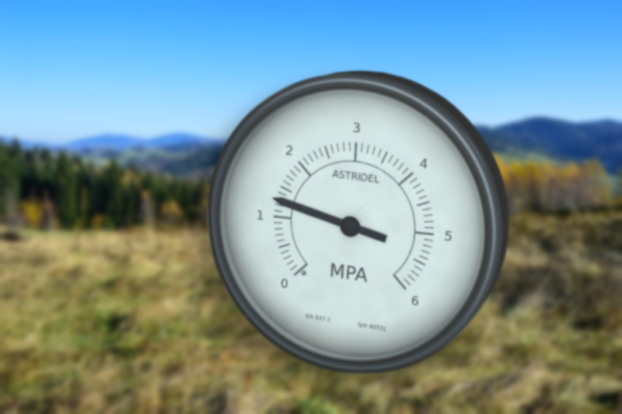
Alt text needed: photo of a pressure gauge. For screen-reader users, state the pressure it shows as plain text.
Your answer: 1.3 MPa
